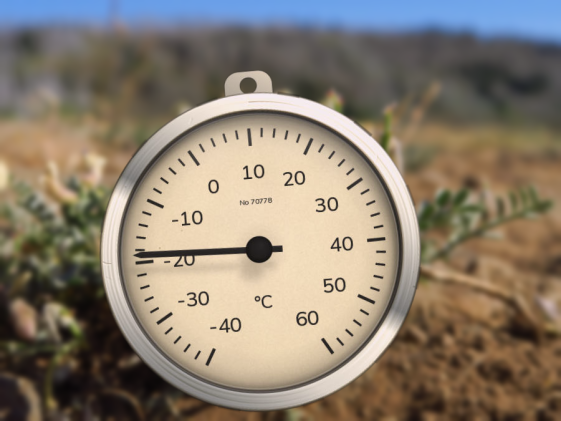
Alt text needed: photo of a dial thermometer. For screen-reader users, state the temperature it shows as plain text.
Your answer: -19 °C
